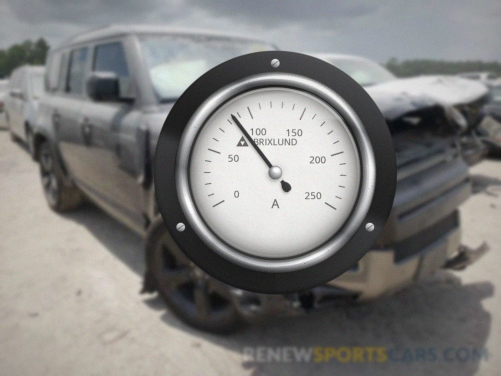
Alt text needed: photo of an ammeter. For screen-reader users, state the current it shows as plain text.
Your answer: 85 A
